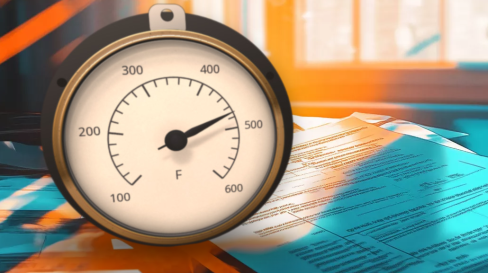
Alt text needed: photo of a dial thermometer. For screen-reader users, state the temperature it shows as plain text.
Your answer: 470 °F
